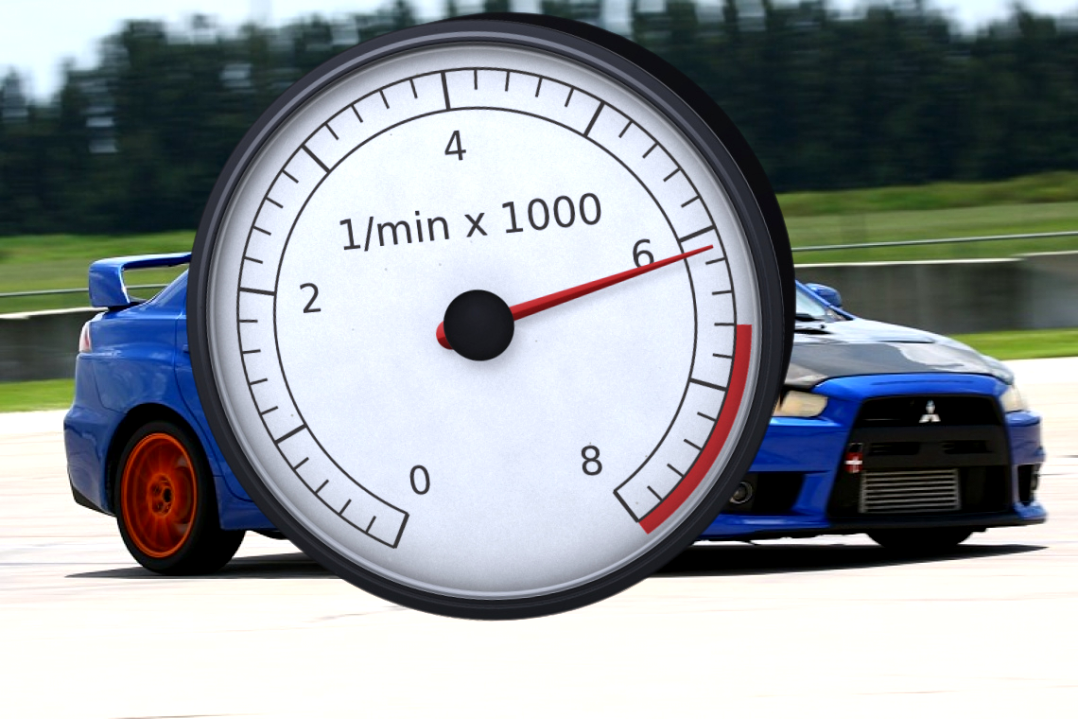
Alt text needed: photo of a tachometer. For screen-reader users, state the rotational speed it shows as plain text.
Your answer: 6100 rpm
